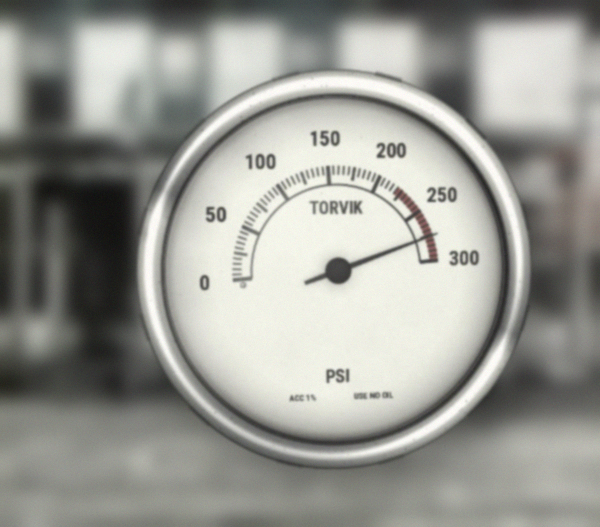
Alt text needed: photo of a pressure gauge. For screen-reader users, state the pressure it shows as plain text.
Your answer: 275 psi
